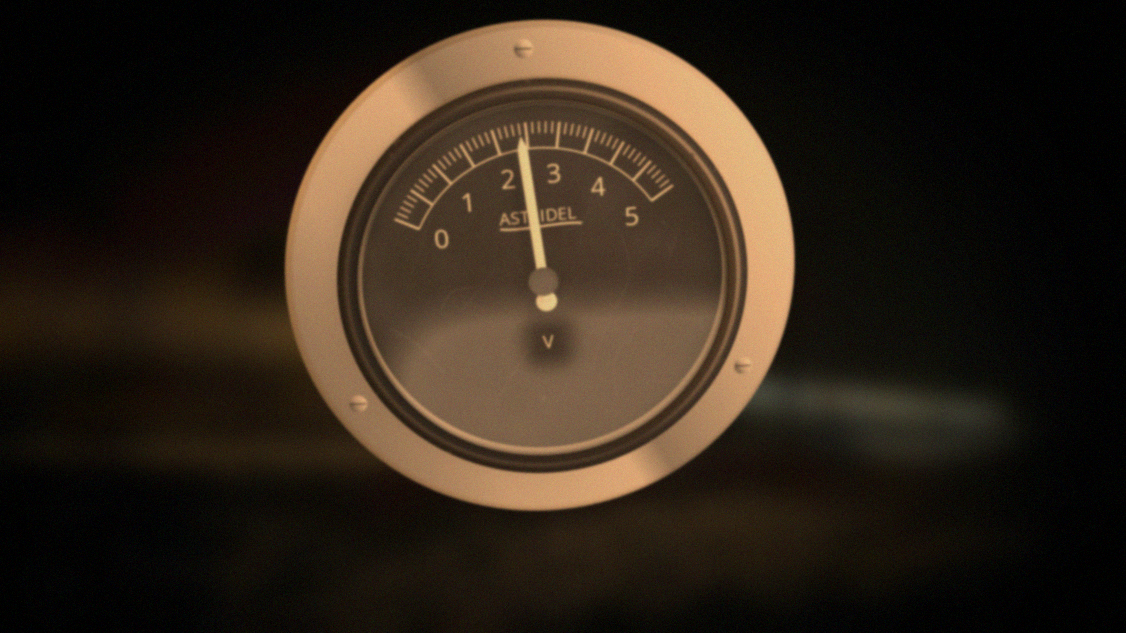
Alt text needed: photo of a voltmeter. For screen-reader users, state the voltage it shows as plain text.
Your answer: 2.4 V
